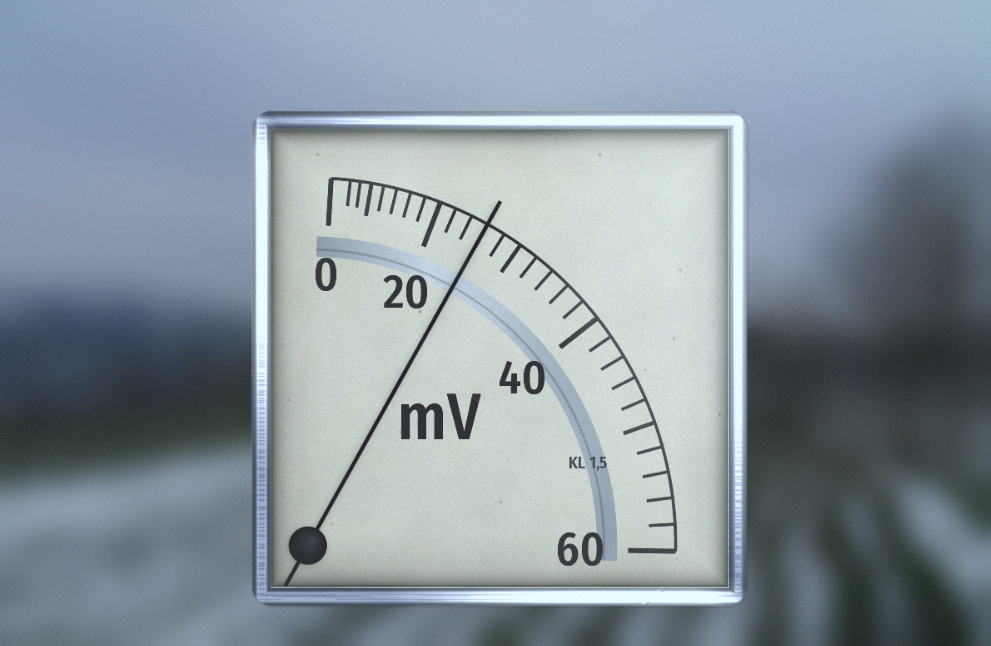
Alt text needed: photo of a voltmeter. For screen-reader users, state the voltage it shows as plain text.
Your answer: 26 mV
